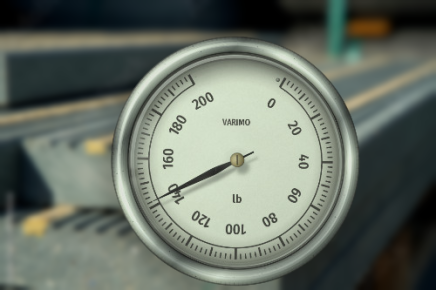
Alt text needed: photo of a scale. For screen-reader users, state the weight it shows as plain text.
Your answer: 142 lb
